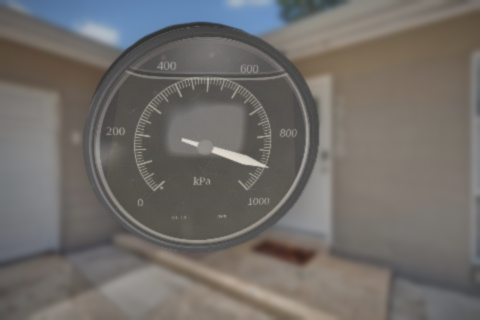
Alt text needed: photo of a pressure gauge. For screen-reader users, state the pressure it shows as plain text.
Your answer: 900 kPa
